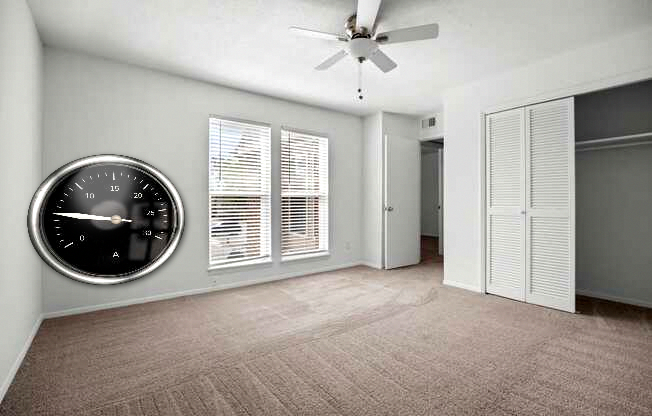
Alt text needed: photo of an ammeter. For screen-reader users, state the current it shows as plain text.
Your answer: 5 A
